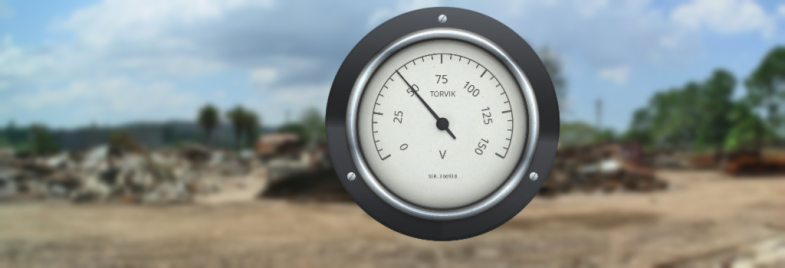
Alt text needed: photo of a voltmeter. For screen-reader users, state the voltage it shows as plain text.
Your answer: 50 V
